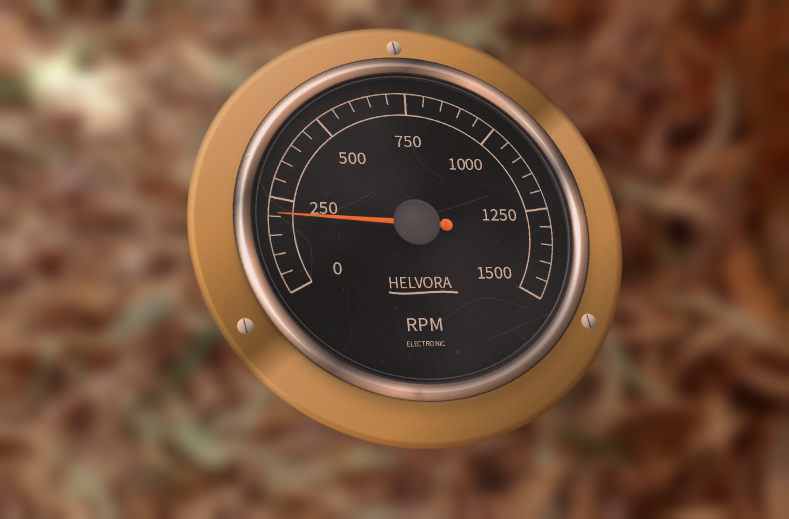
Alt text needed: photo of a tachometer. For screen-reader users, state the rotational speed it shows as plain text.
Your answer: 200 rpm
